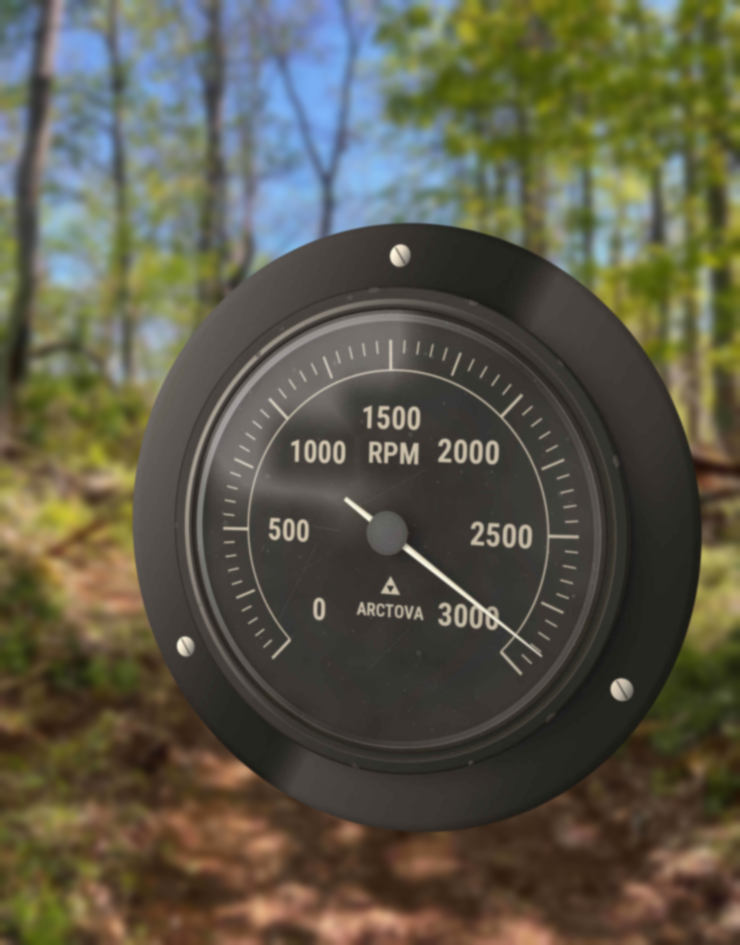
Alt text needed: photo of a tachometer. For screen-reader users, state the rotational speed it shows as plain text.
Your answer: 2900 rpm
